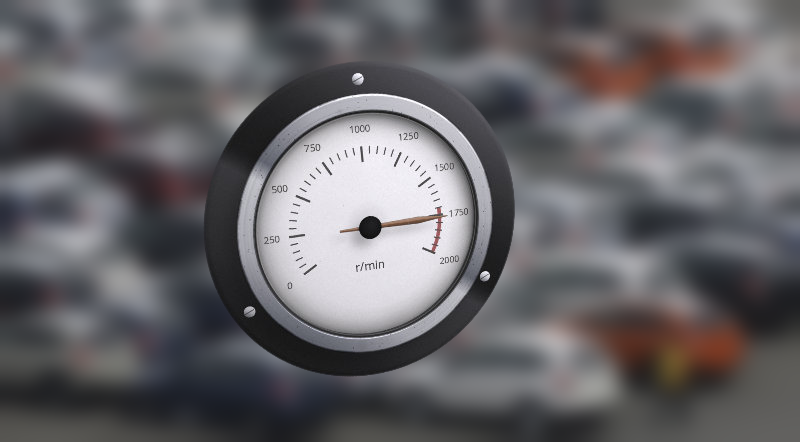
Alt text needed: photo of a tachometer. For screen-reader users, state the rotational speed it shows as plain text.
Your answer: 1750 rpm
